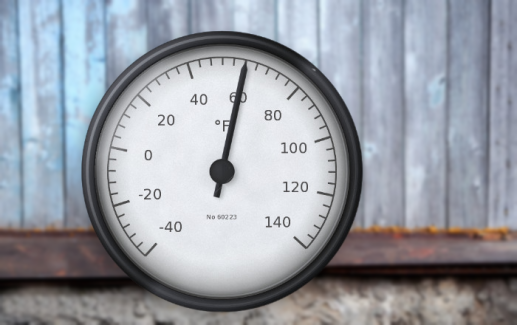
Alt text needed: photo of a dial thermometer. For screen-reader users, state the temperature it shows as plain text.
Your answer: 60 °F
